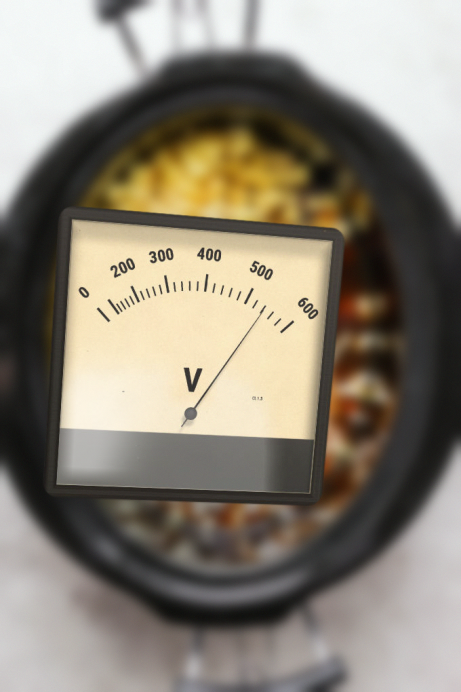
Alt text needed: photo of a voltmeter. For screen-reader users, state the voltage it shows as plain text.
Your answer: 540 V
